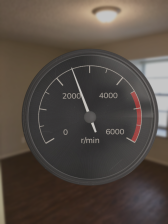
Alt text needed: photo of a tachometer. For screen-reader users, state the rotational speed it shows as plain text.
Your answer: 2500 rpm
